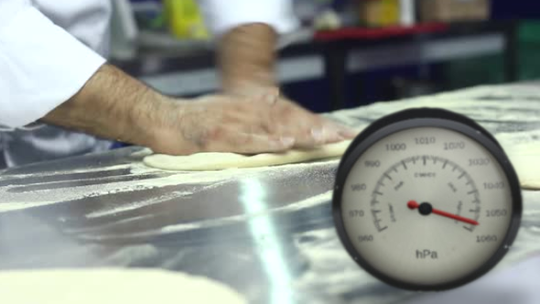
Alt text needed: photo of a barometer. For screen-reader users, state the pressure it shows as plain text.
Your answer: 1055 hPa
